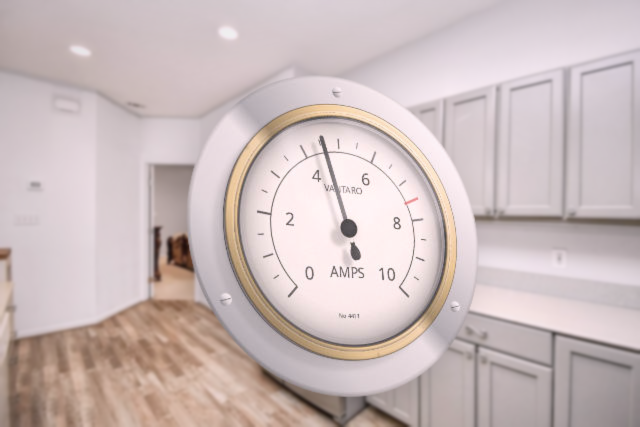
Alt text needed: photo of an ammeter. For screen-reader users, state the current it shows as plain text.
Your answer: 4.5 A
